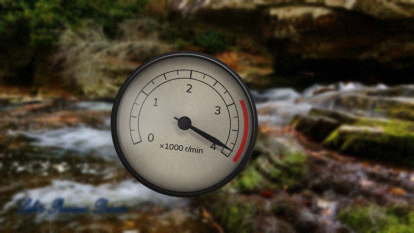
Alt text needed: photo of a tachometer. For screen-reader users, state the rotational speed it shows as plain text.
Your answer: 3875 rpm
